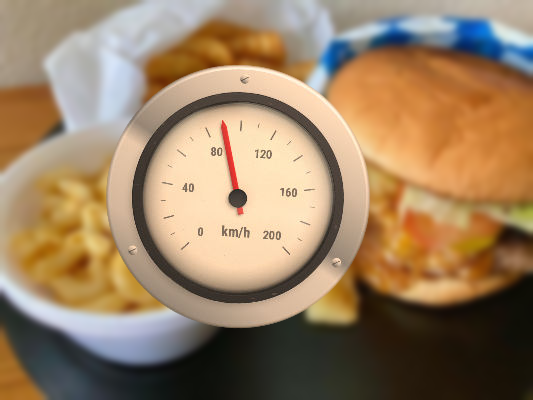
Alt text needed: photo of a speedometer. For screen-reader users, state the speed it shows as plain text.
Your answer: 90 km/h
